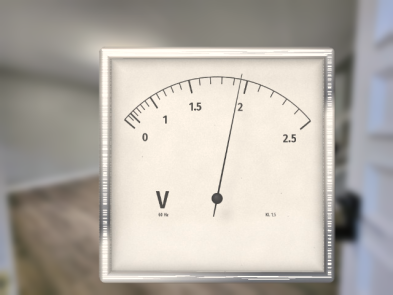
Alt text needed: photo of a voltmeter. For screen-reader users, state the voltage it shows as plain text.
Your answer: 1.95 V
